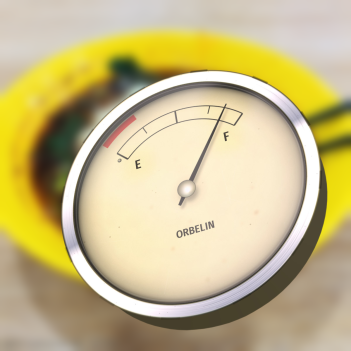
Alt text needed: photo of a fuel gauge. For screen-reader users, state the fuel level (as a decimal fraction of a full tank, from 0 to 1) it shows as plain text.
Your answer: 0.875
